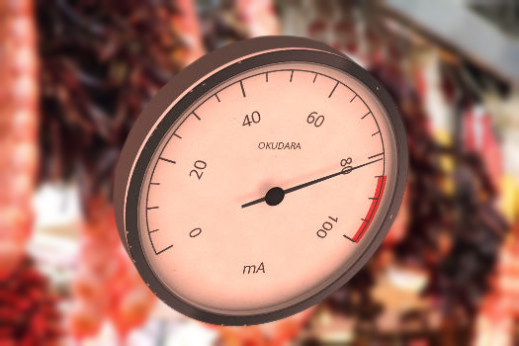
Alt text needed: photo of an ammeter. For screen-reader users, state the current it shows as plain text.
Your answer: 80 mA
